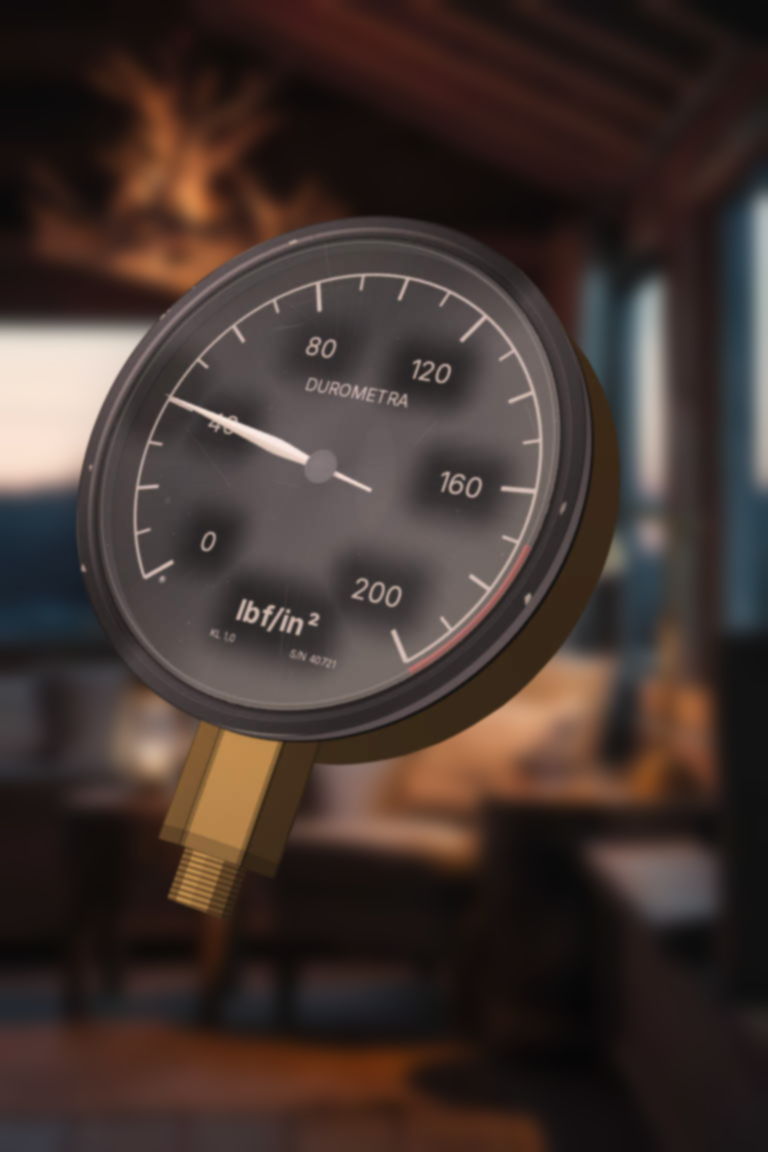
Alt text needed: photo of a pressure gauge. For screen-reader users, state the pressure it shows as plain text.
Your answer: 40 psi
